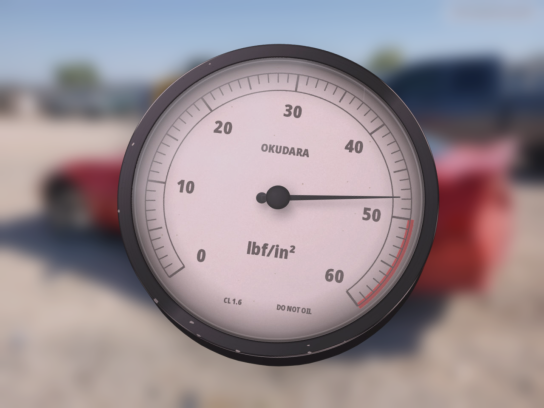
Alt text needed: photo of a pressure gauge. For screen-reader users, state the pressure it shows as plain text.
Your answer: 48 psi
